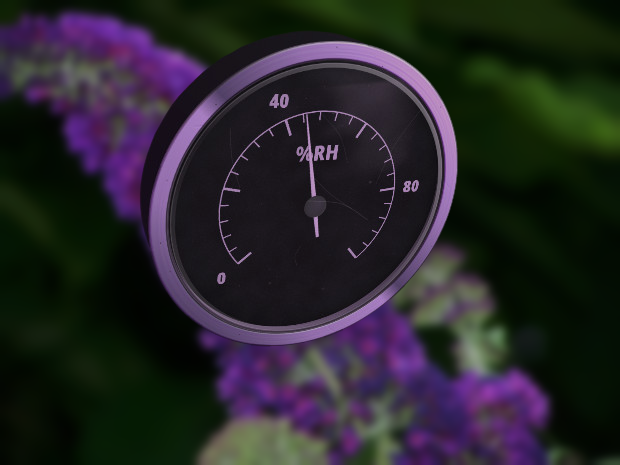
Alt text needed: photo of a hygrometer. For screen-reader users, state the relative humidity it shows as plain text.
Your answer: 44 %
